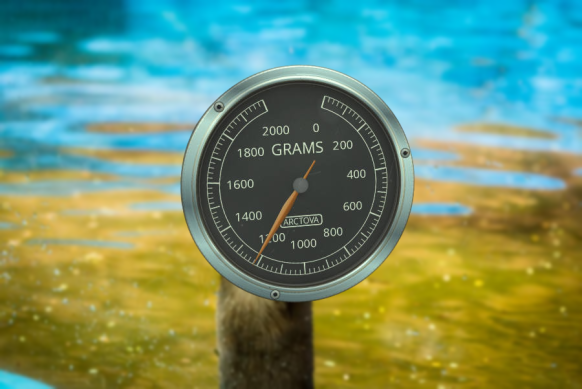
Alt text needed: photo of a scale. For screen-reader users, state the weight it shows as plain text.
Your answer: 1220 g
